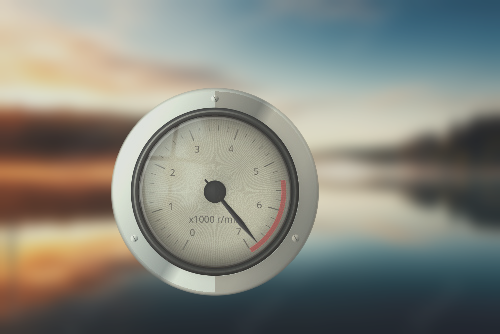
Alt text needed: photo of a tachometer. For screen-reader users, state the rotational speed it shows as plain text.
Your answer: 6800 rpm
